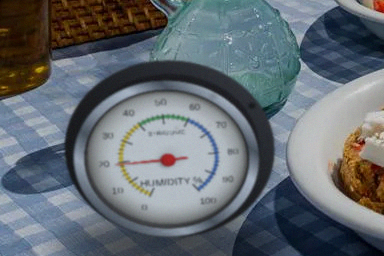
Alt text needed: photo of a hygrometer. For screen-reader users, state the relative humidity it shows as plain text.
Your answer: 20 %
